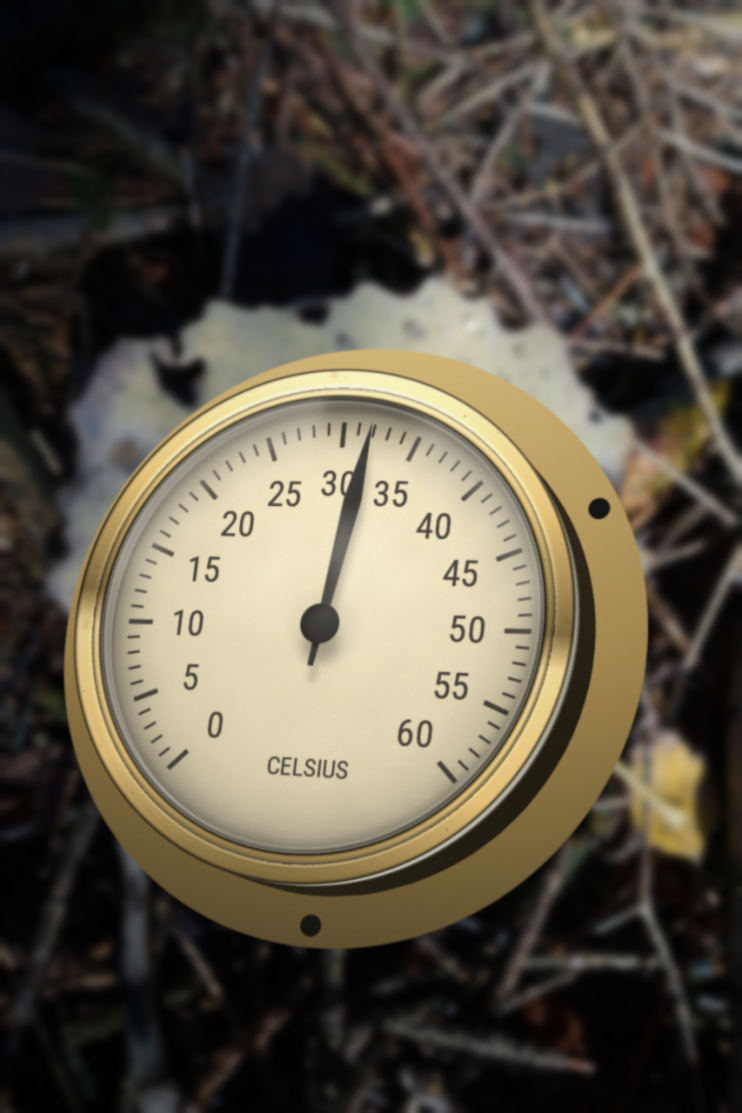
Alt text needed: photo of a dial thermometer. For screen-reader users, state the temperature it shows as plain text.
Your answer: 32 °C
